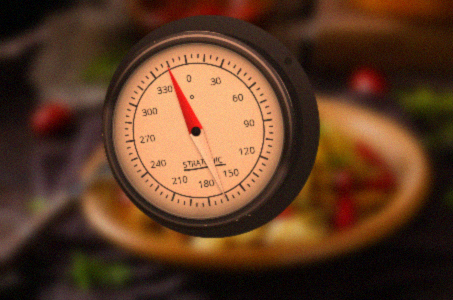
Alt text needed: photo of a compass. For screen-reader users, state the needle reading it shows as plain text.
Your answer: 345 °
